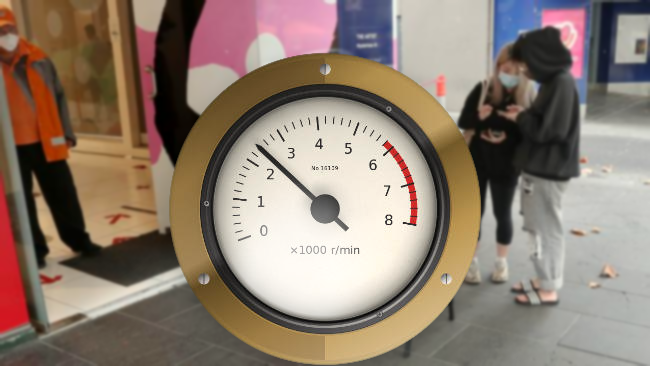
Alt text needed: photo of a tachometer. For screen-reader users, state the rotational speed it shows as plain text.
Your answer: 2400 rpm
